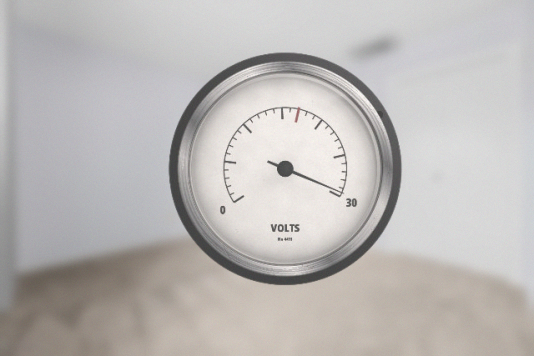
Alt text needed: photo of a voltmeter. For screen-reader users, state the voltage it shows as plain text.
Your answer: 29.5 V
